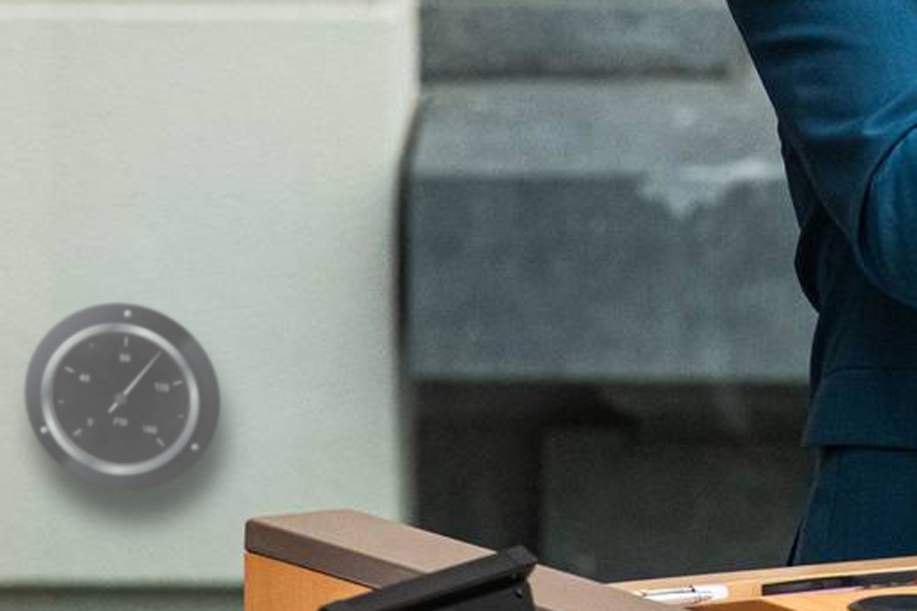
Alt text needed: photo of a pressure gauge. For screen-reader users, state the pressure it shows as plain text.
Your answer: 100 psi
